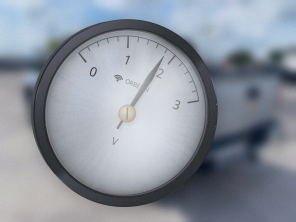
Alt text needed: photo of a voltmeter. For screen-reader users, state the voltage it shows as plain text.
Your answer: 1.8 V
